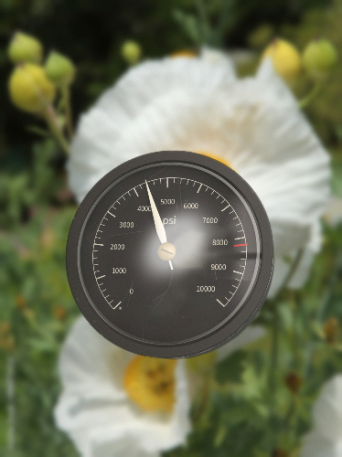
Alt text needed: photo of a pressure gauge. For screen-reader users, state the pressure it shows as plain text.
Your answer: 4400 psi
